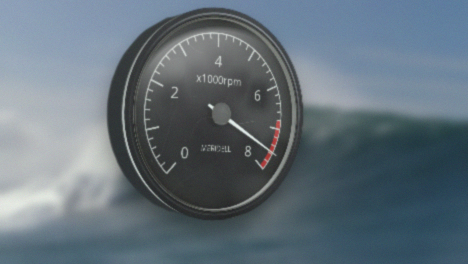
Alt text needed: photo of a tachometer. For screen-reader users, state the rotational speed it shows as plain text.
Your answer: 7600 rpm
